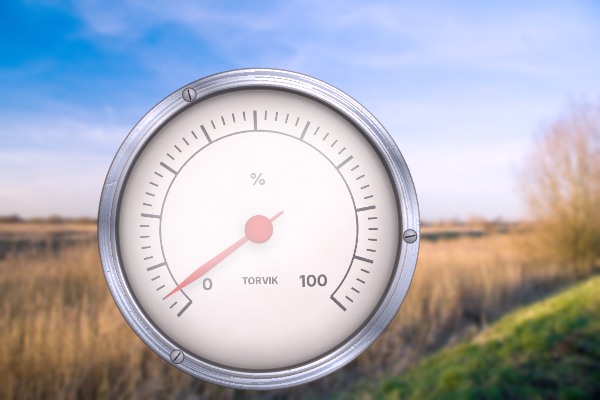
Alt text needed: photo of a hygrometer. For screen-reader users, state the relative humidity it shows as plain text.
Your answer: 4 %
